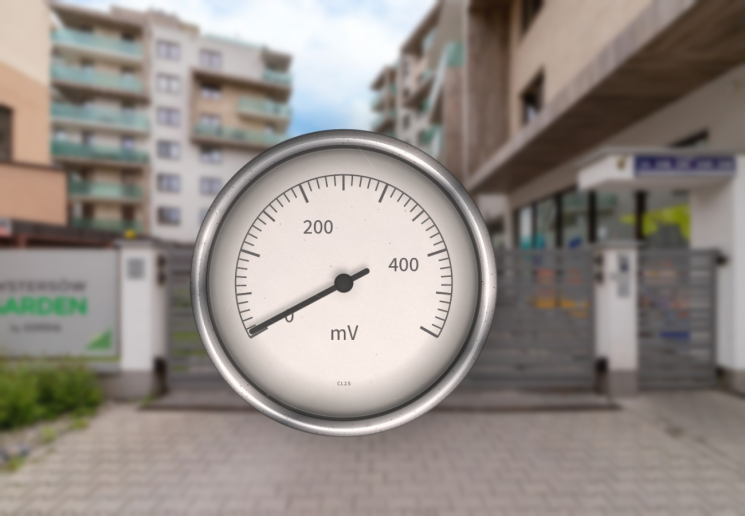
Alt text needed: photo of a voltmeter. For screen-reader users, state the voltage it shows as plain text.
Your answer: 5 mV
